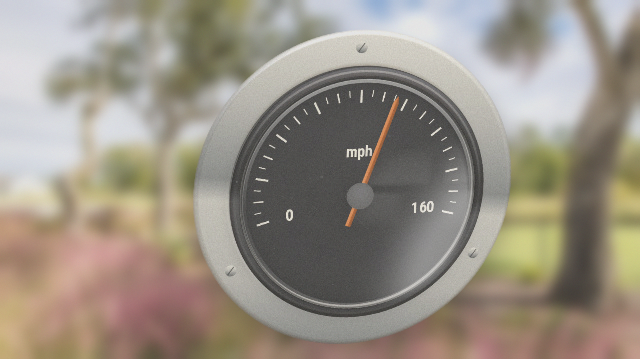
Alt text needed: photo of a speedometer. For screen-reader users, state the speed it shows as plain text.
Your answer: 95 mph
